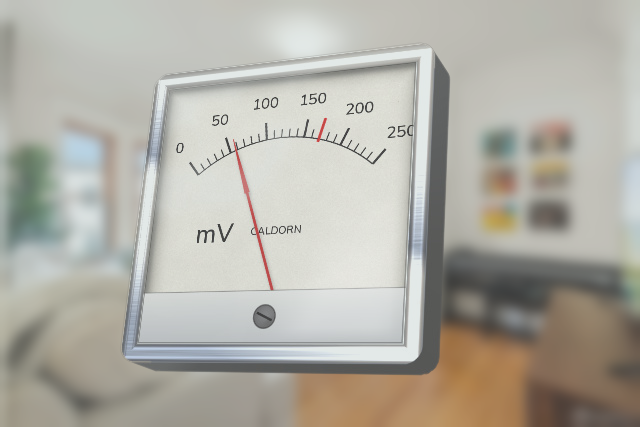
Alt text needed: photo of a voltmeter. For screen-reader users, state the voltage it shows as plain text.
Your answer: 60 mV
